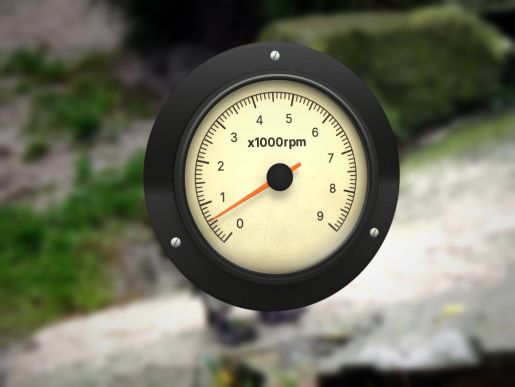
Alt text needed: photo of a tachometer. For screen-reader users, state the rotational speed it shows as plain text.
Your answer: 600 rpm
